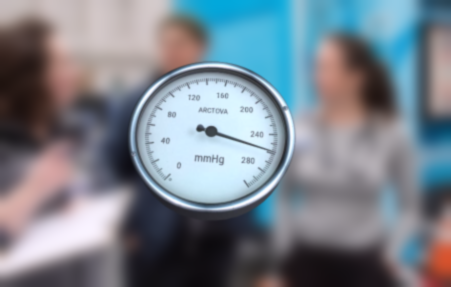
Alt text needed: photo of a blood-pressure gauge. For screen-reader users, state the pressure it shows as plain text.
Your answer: 260 mmHg
